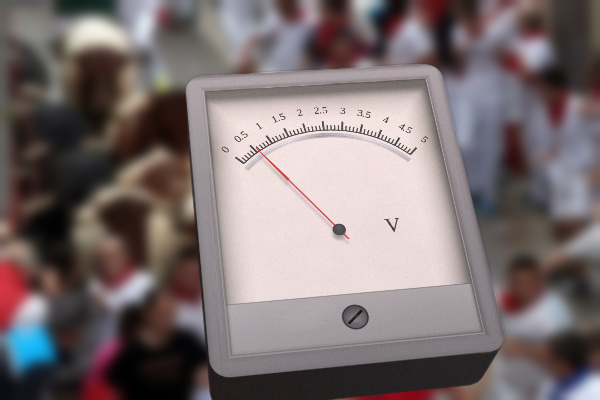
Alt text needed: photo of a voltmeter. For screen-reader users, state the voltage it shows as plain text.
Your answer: 0.5 V
